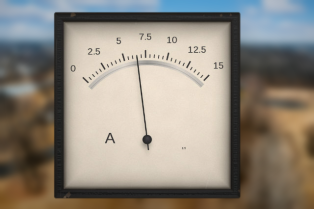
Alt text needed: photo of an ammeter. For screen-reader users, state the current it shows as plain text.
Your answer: 6.5 A
